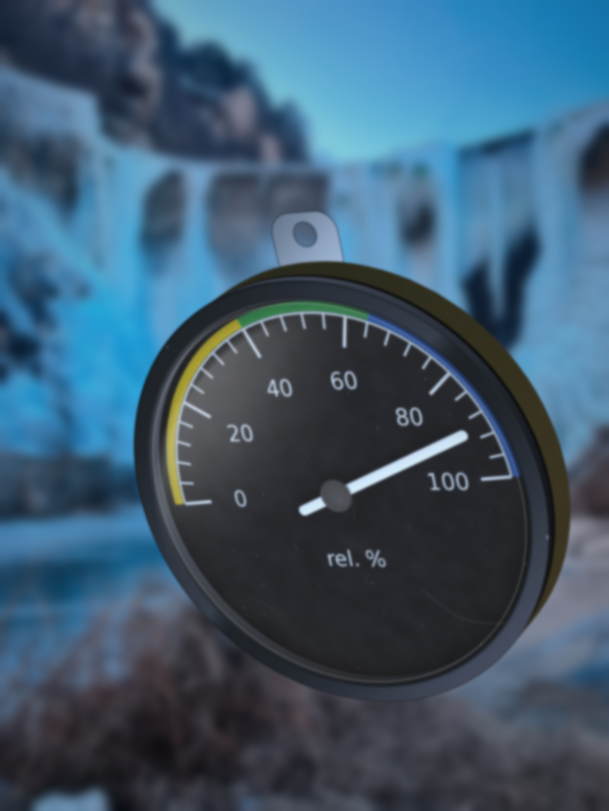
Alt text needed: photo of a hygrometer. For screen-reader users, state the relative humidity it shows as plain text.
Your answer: 90 %
